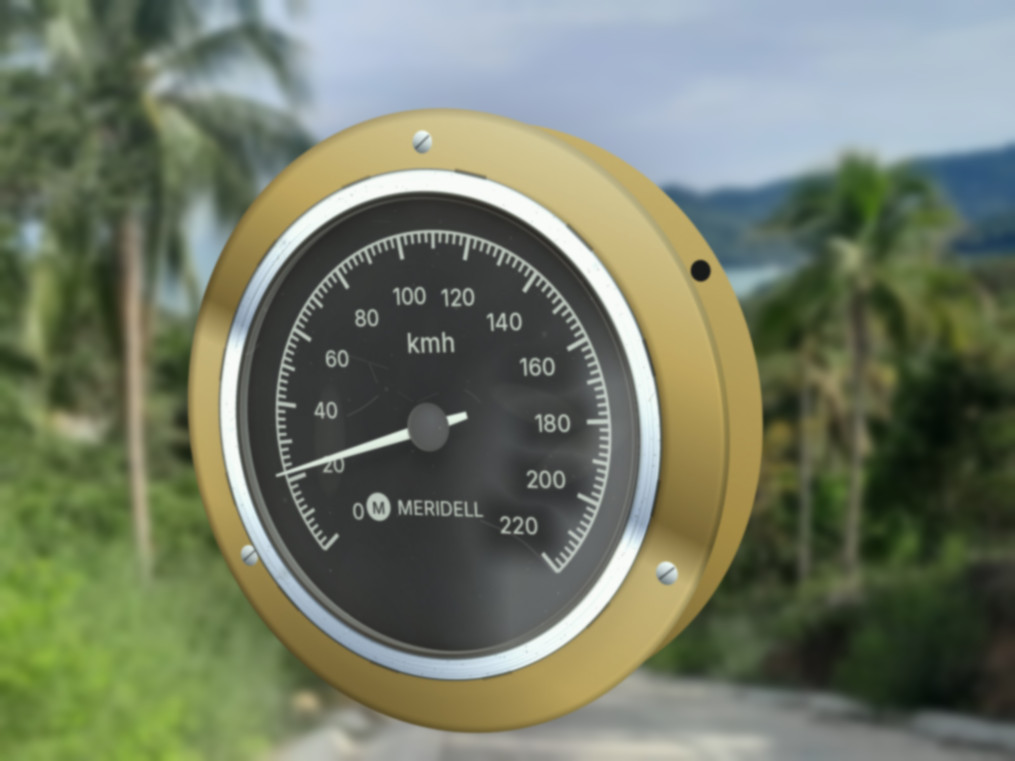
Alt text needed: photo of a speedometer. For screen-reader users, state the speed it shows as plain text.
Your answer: 22 km/h
